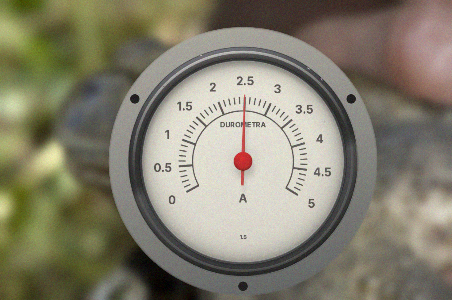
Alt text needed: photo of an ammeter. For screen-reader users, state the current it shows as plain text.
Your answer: 2.5 A
